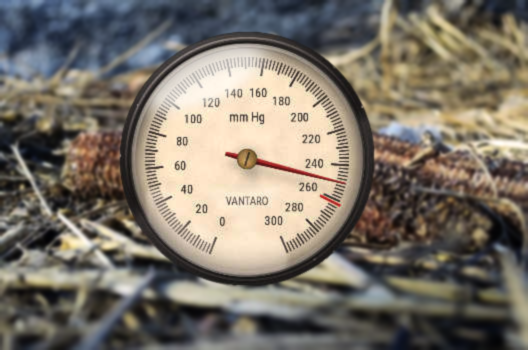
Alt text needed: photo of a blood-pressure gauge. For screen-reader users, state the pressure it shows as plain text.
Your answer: 250 mmHg
